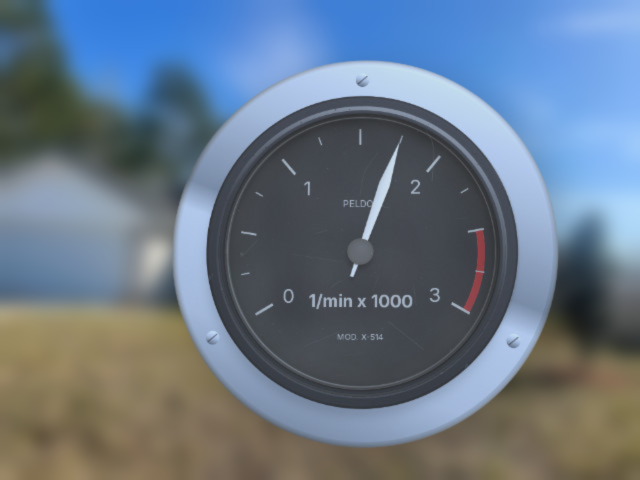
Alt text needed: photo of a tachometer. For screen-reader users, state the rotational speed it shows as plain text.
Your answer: 1750 rpm
